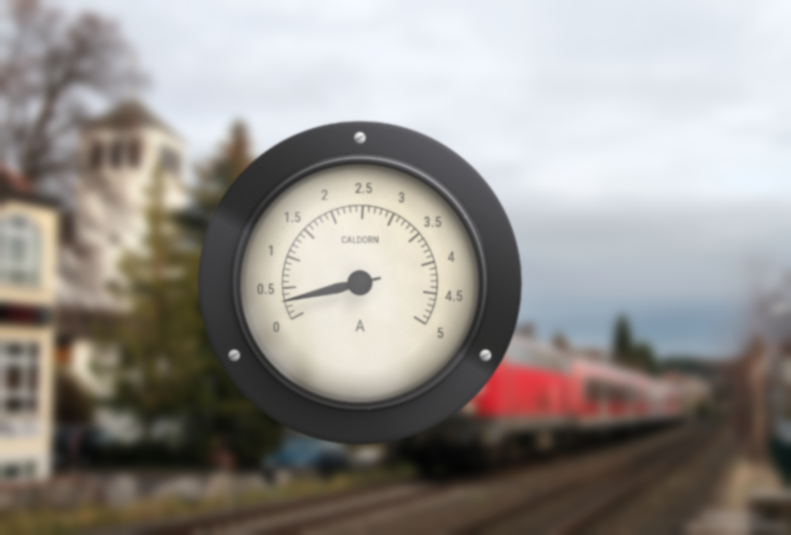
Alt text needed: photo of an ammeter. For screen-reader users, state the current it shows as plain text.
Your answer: 0.3 A
